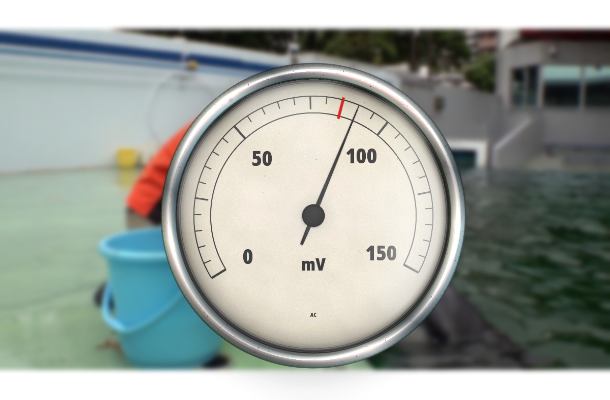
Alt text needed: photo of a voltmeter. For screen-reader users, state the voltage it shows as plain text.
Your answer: 90 mV
